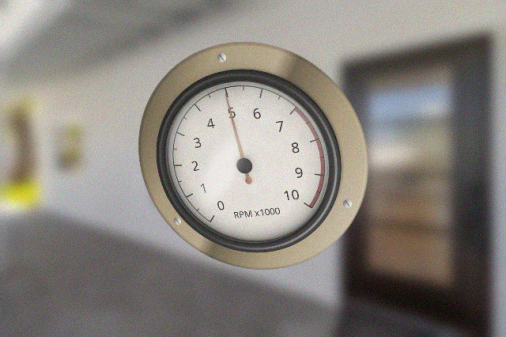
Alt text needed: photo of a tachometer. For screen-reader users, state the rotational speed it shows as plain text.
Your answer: 5000 rpm
